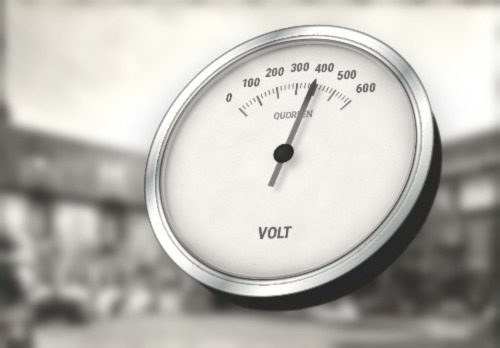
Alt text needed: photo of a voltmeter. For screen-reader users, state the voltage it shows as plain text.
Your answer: 400 V
